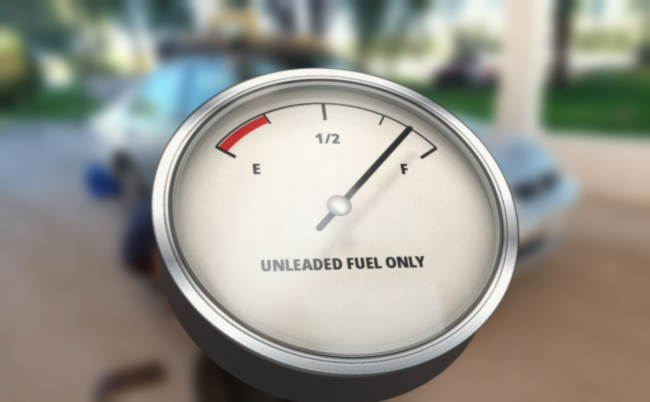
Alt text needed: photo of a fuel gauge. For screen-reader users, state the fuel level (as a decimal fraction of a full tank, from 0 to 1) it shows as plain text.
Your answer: 0.875
